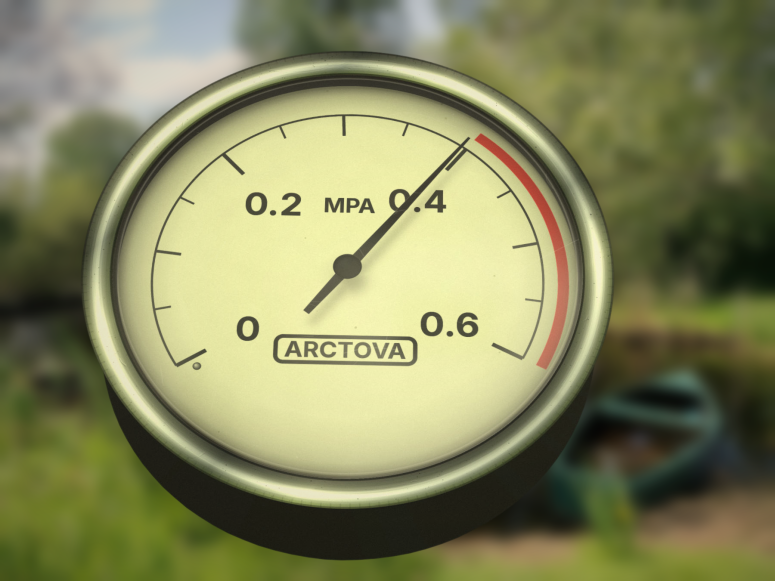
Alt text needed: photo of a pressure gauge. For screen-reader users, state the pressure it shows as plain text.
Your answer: 0.4 MPa
